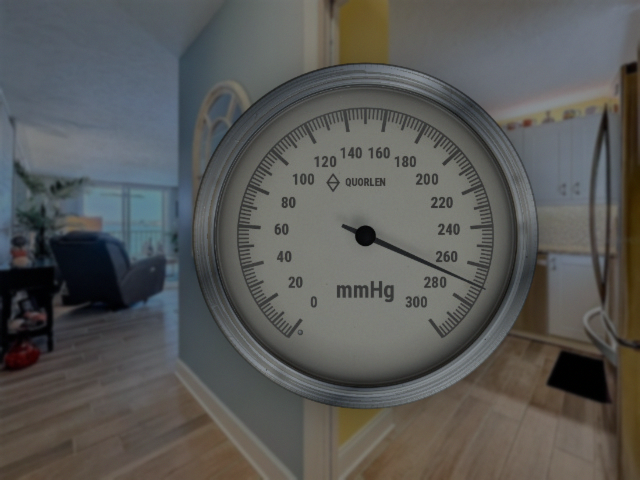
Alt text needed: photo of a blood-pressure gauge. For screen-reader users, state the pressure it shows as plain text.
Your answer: 270 mmHg
